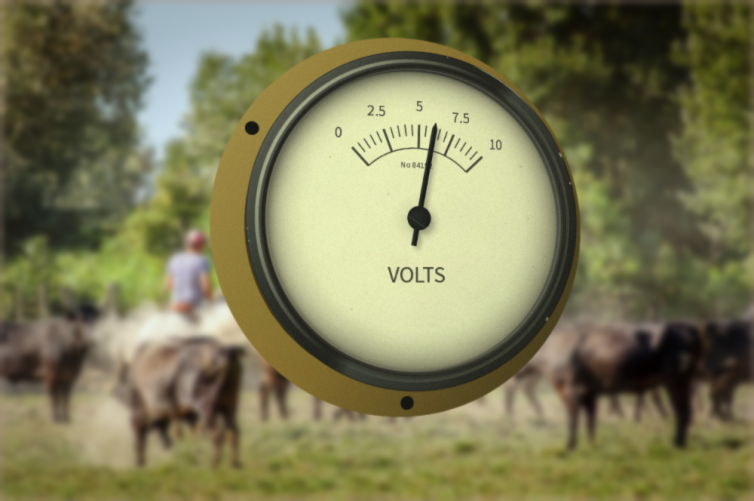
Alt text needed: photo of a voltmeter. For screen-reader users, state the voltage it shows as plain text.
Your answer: 6 V
